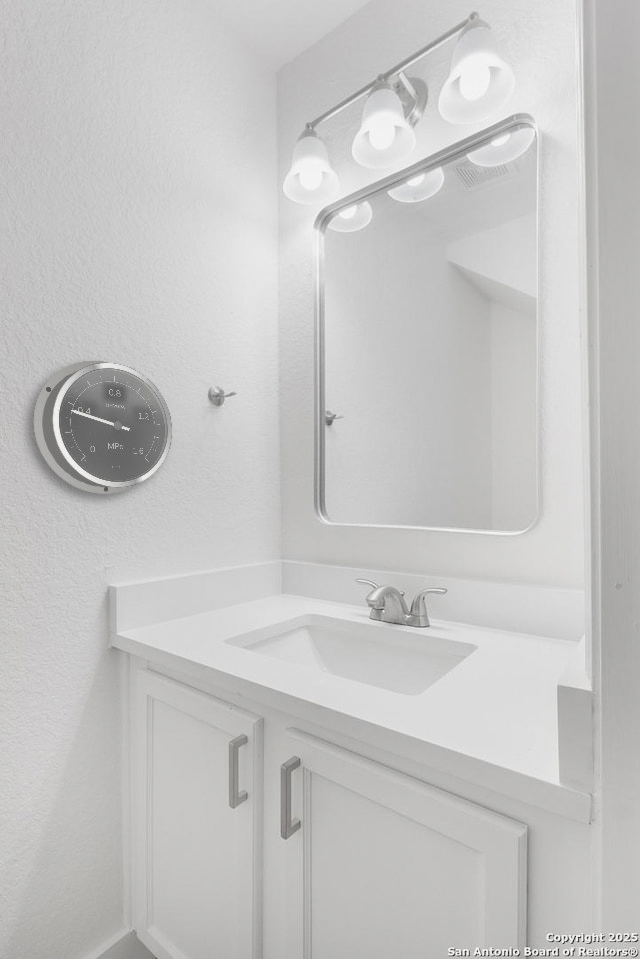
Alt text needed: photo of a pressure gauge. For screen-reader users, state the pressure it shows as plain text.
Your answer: 0.35 MPa
